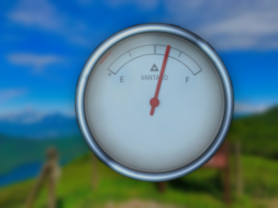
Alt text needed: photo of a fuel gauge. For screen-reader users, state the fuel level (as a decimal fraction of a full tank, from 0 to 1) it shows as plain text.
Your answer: 0.625
